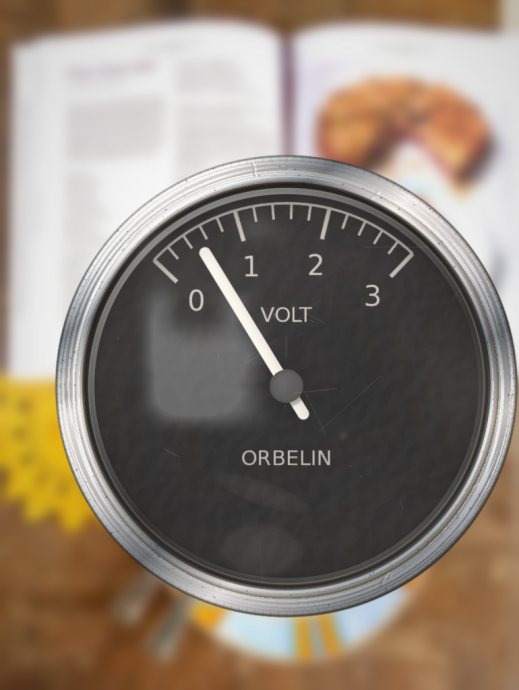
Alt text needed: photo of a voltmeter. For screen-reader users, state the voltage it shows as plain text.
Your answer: 0.5 V
